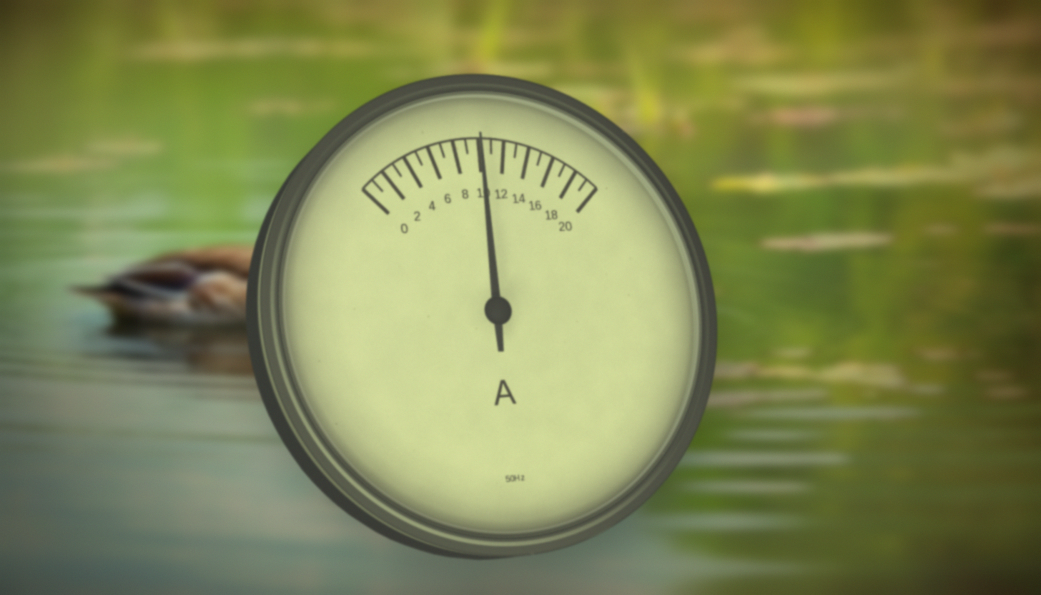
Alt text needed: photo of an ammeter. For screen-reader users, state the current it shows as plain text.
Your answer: 10 A
